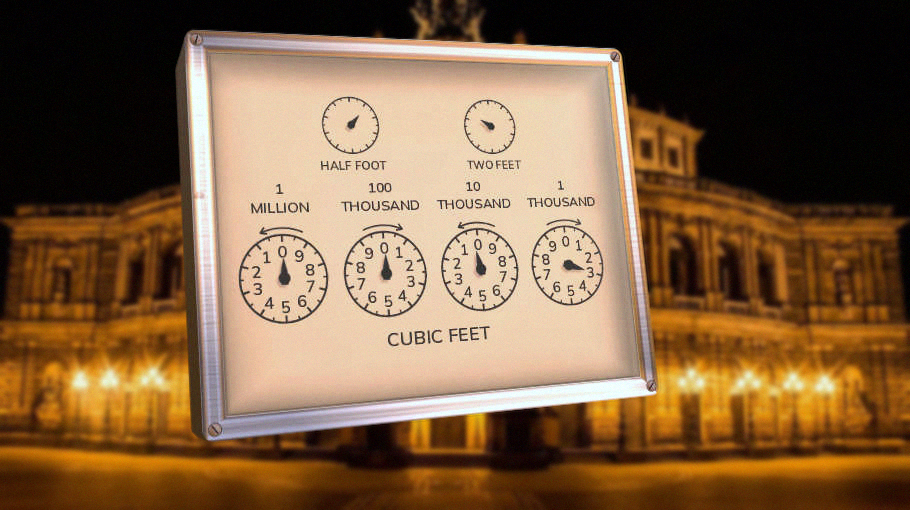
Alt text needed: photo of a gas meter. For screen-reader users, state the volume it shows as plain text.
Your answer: 300 ft³
